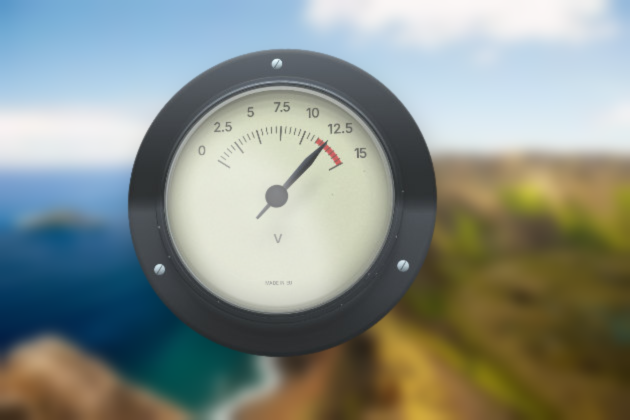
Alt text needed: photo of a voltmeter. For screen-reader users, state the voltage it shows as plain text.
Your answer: 12.5 V
